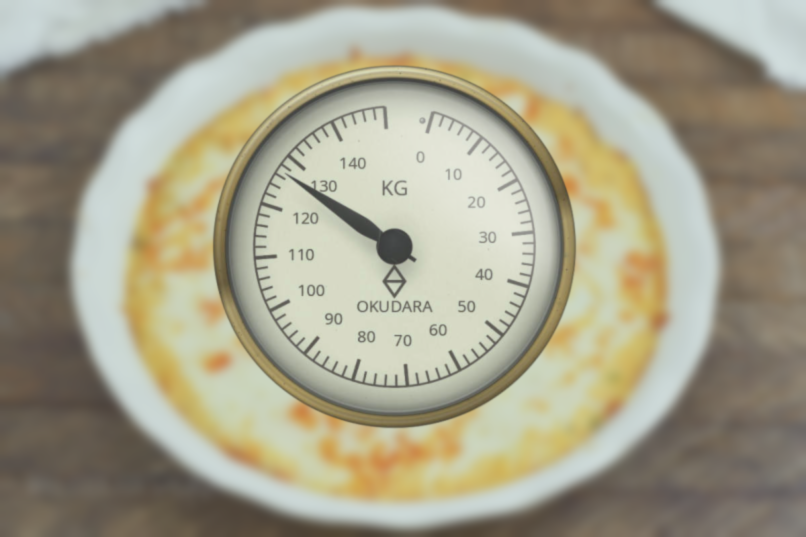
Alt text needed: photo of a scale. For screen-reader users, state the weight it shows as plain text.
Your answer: 127 kg
